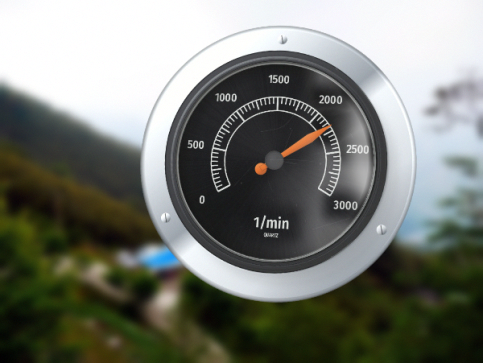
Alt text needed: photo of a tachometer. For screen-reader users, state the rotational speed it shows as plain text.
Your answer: 2200 rpm
